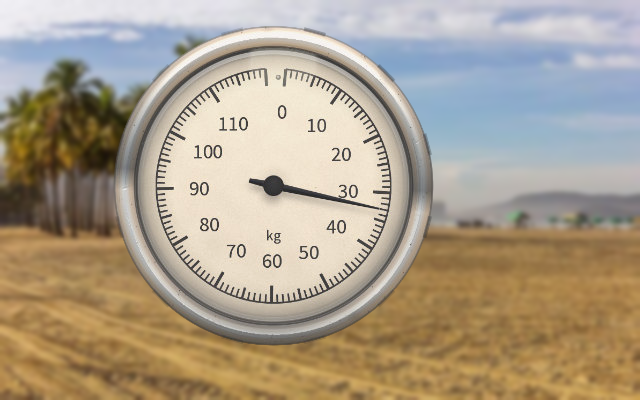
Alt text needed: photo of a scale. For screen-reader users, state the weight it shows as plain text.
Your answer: 33 kg
